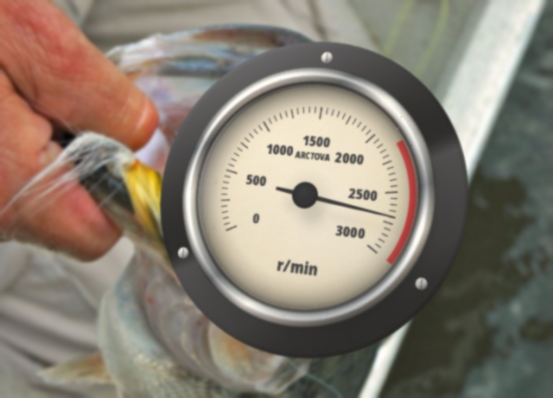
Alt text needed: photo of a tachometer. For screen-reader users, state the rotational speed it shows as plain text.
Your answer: 2700 rpm
